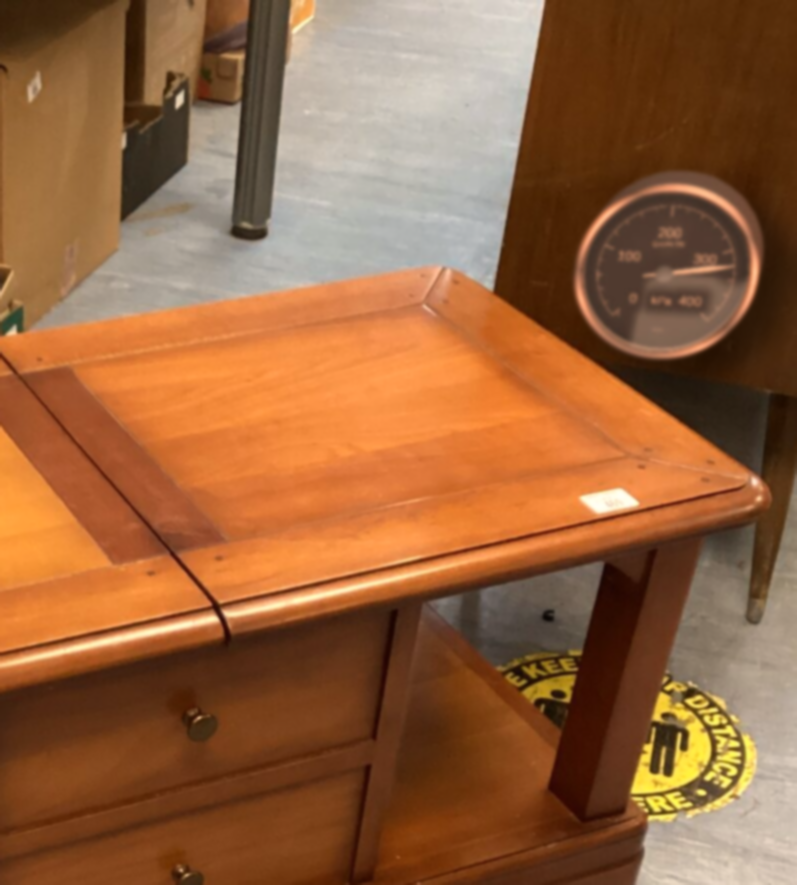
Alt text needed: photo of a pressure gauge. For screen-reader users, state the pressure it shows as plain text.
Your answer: 320 kPa
